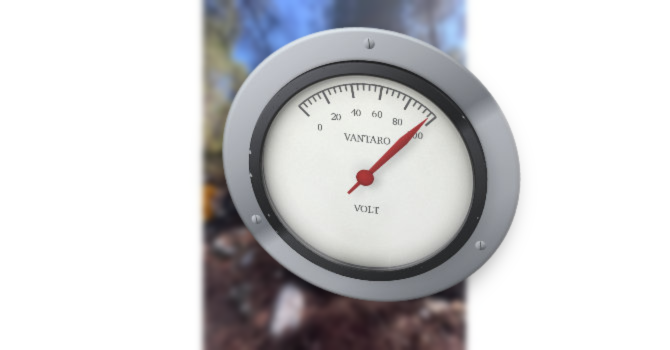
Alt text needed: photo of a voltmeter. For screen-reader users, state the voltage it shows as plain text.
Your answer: 96 V
